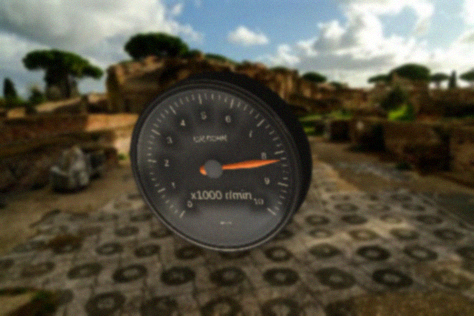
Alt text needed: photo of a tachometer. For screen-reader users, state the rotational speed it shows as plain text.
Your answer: 8200 rpm
